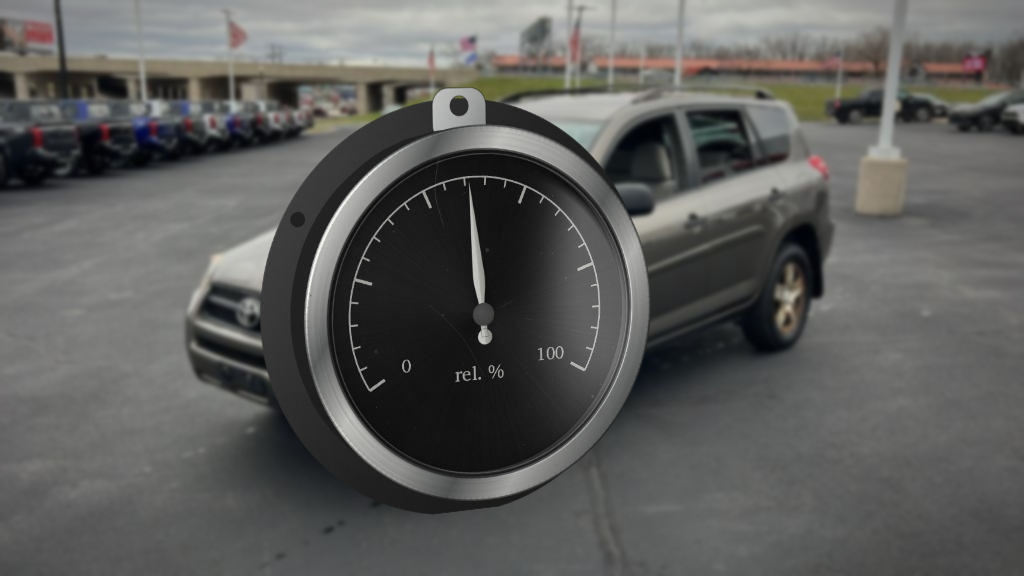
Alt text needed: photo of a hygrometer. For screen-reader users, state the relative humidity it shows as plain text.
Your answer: 48 %
